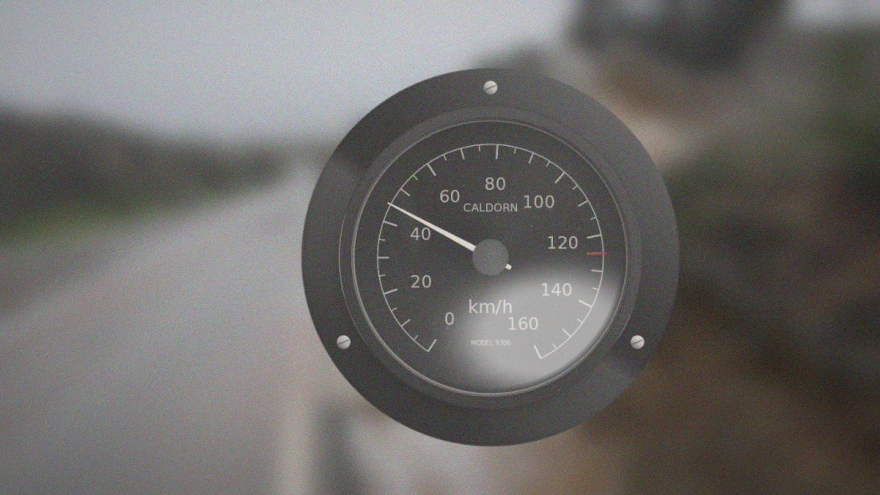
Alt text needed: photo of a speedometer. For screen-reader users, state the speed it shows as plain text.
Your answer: 45 km/h
